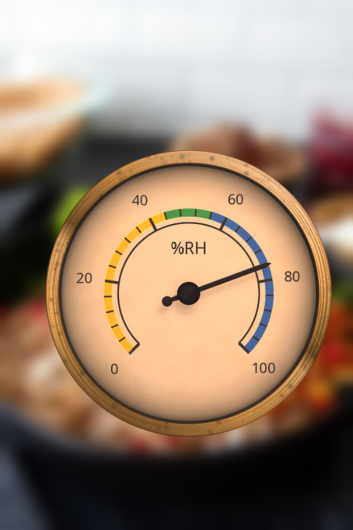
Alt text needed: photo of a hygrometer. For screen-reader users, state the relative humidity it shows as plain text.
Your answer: 76 %
